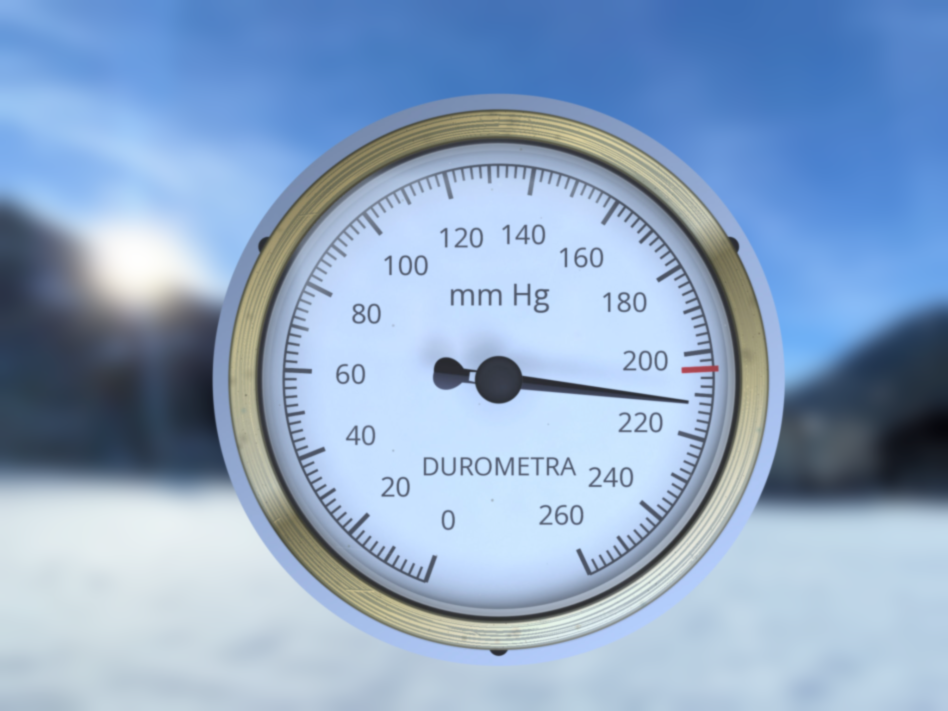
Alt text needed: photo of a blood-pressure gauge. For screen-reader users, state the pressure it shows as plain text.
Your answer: 212 mmHg
